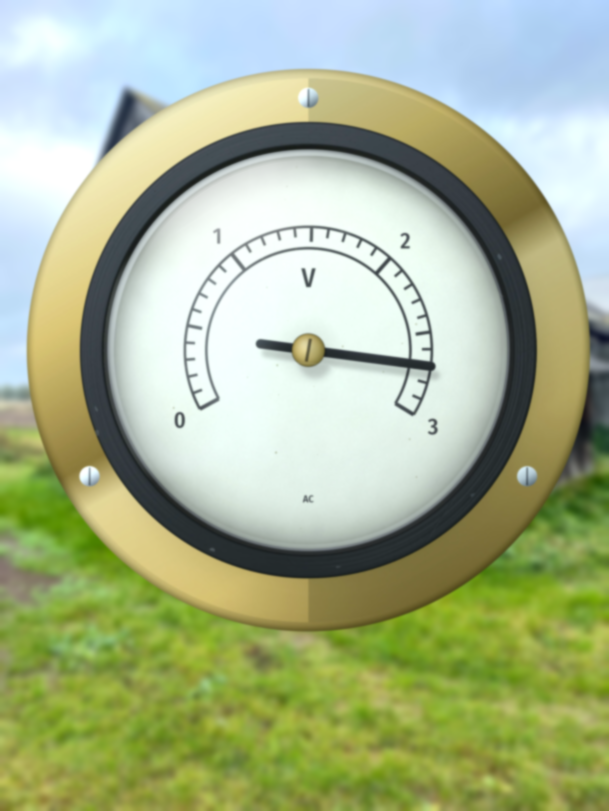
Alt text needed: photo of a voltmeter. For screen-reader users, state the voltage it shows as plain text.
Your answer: 2.7 V
